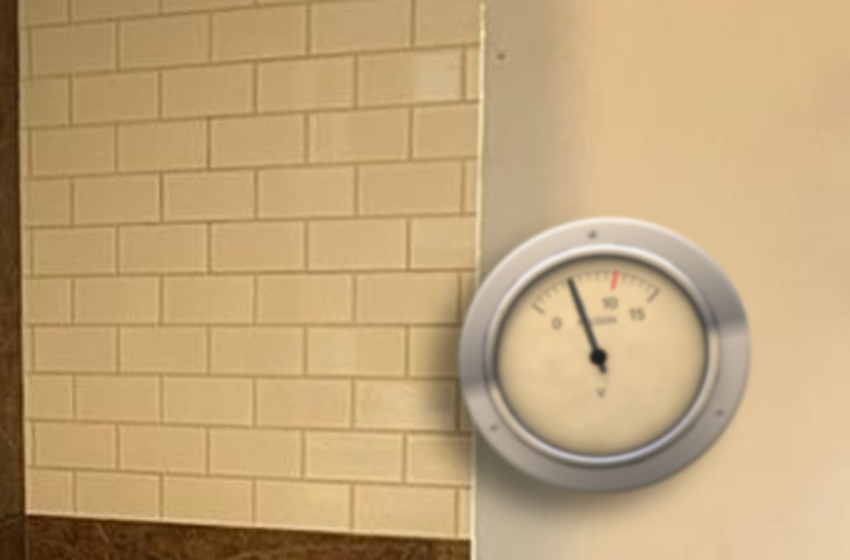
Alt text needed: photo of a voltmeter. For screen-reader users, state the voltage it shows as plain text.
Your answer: 5 V
